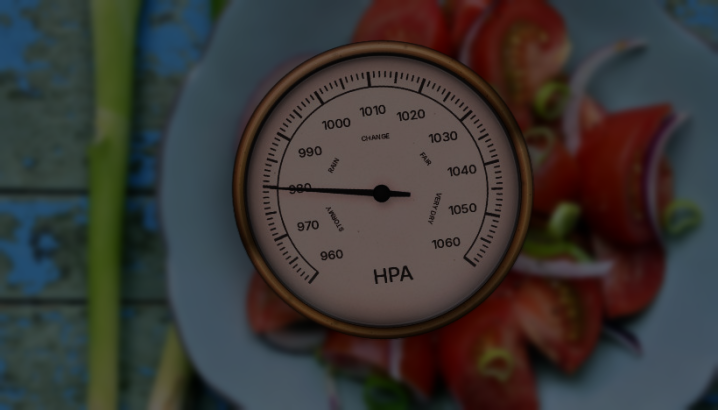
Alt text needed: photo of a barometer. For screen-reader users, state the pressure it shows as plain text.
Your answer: 980 hPa
